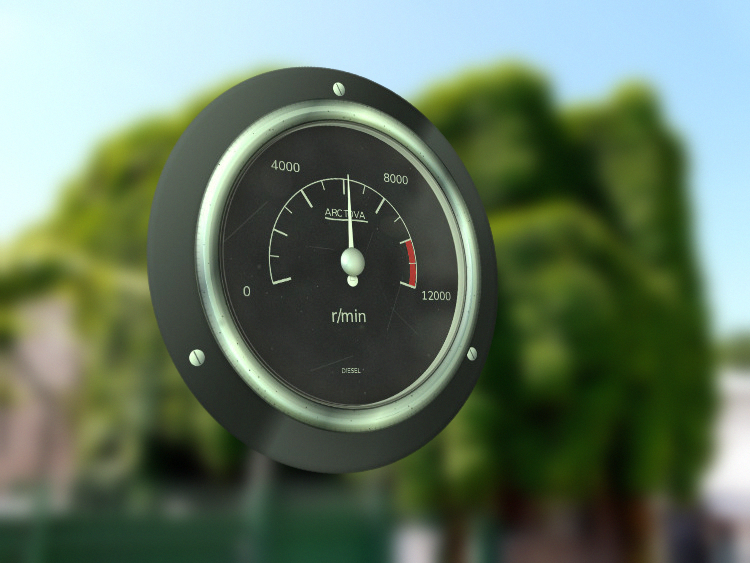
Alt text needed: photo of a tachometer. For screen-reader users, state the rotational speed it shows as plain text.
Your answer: 6000 rpm
